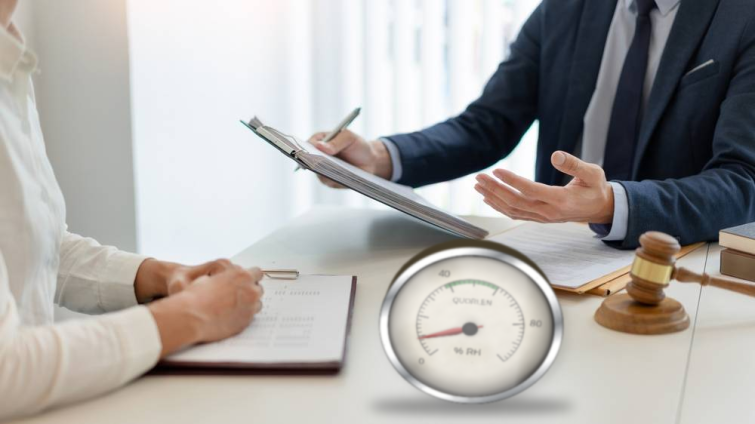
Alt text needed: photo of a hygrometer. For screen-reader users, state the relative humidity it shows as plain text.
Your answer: 10 %
